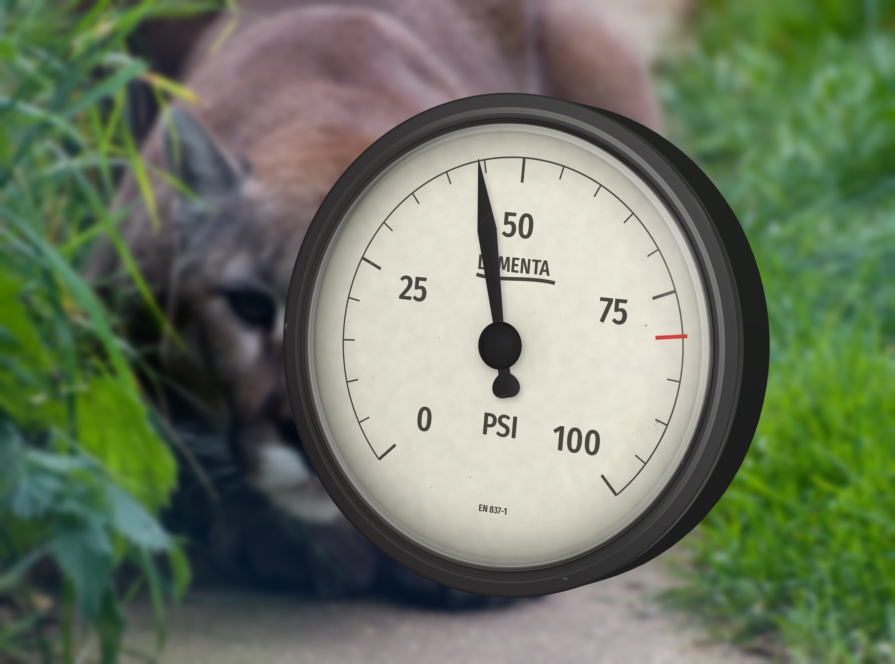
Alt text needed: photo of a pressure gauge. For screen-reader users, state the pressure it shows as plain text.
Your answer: 45 psi
